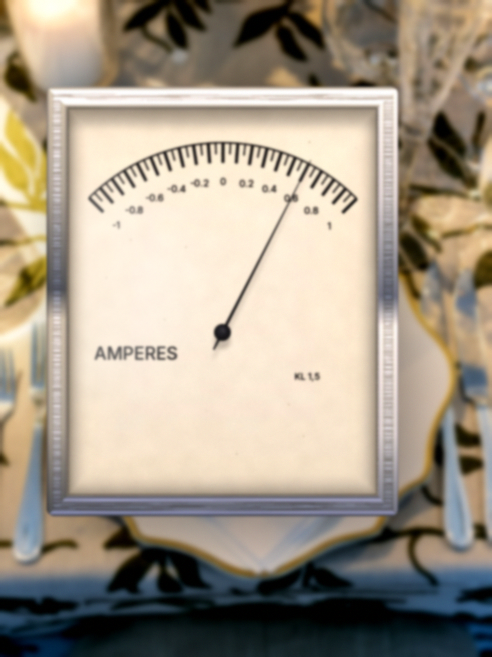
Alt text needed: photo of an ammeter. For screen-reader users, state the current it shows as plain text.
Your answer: 0.6 A
